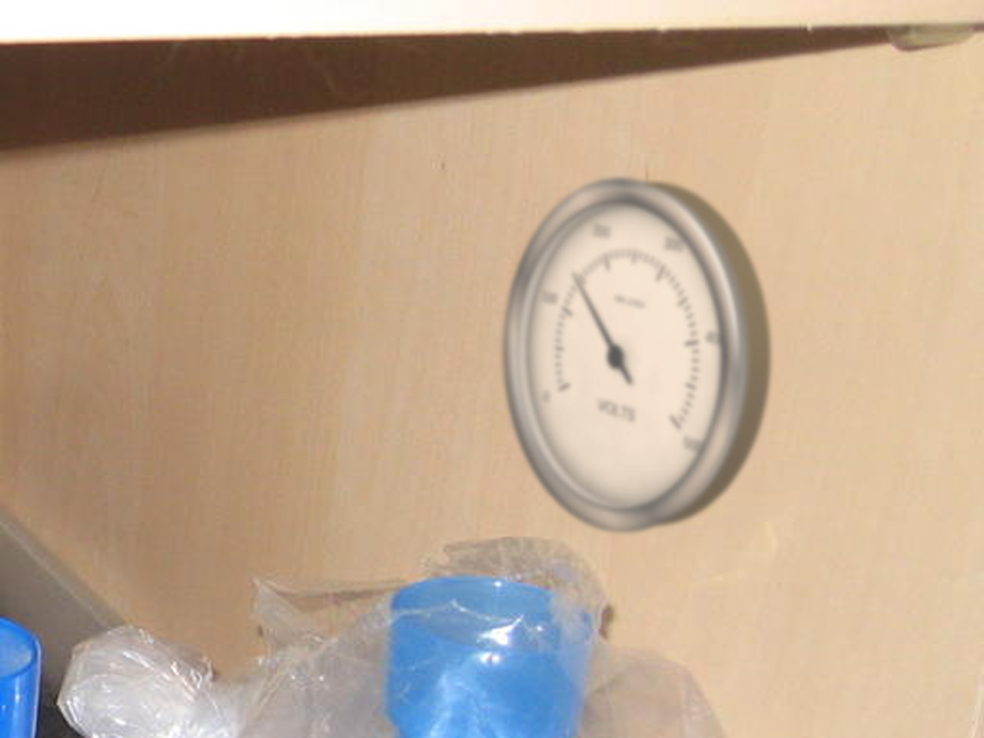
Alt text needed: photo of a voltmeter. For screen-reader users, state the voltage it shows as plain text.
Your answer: 150 V
